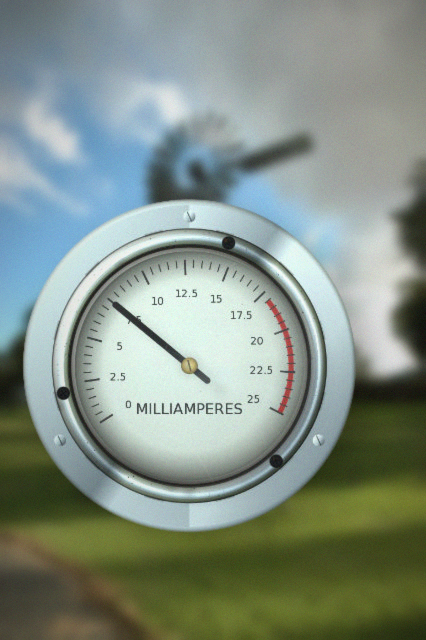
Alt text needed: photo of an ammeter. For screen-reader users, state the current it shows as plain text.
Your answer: 7.5 mA
